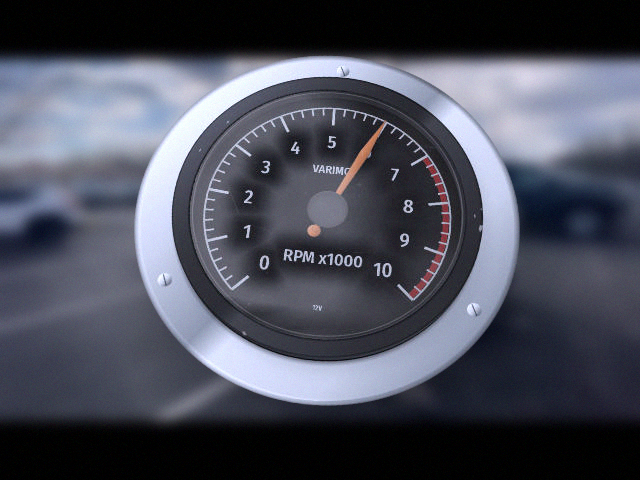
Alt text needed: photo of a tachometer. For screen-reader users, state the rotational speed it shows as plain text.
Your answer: 6000 rpm
